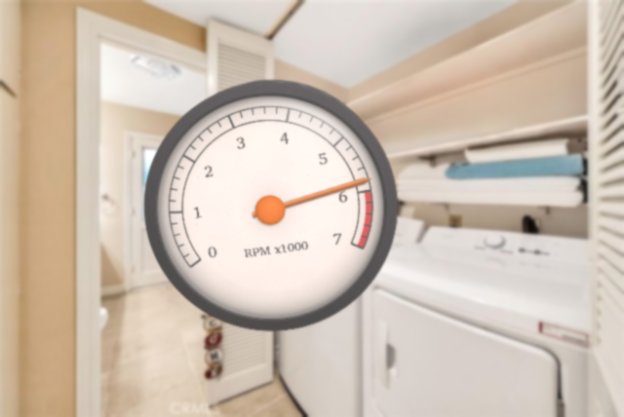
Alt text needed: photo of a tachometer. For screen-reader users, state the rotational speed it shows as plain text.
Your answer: 5800 rpm
